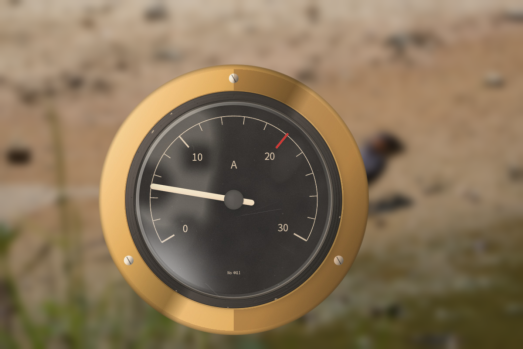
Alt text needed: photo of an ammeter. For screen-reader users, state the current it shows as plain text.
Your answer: 5 A
